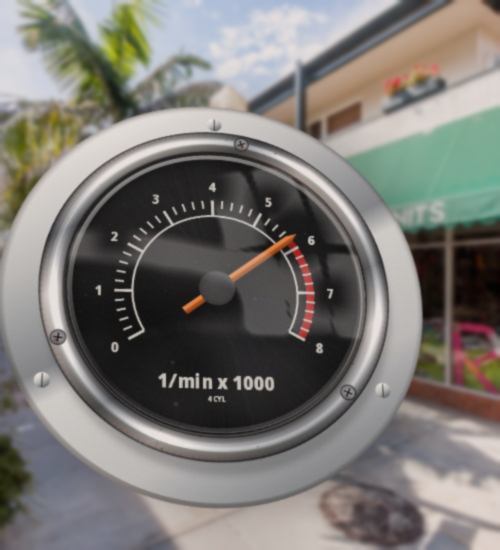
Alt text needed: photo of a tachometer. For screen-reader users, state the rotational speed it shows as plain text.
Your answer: 5800 rpm
